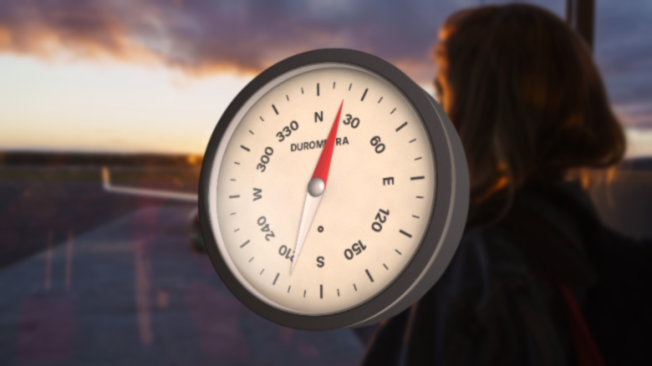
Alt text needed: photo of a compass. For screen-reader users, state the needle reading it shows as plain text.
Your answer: 20 °
